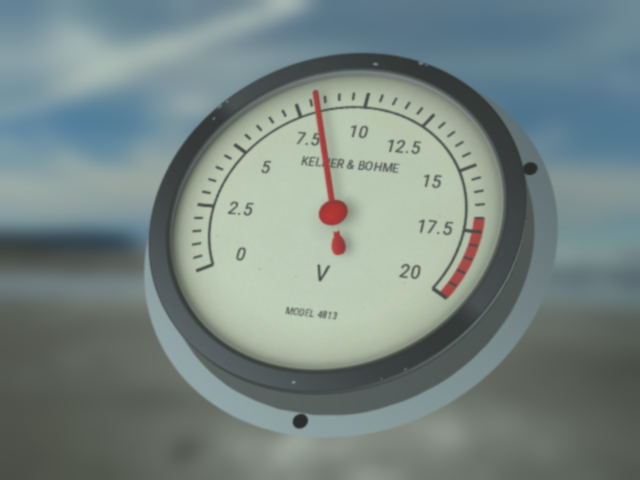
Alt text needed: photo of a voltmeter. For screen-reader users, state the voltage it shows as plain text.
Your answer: 8.25 V
